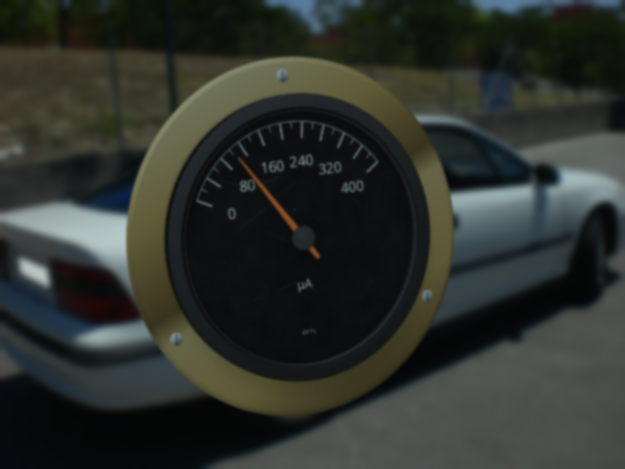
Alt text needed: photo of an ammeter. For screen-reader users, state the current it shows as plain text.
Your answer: 100 µA
